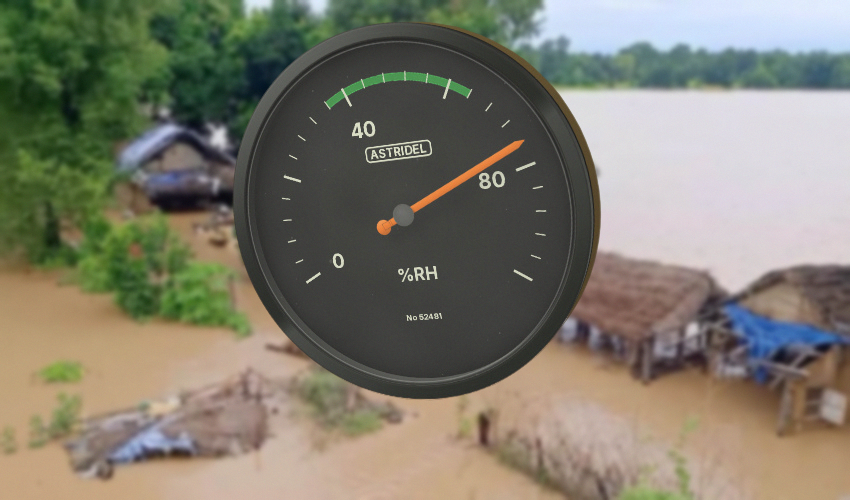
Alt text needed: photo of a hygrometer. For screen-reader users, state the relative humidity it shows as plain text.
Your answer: 76 %
